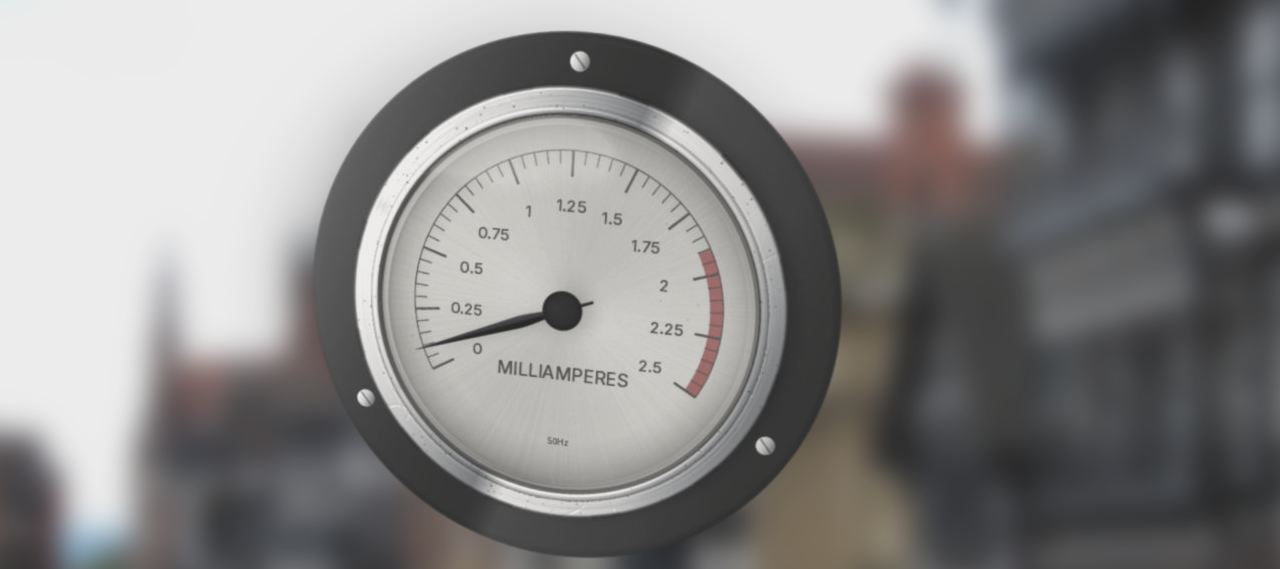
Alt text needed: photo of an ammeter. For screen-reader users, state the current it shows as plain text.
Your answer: 0.1 mA
